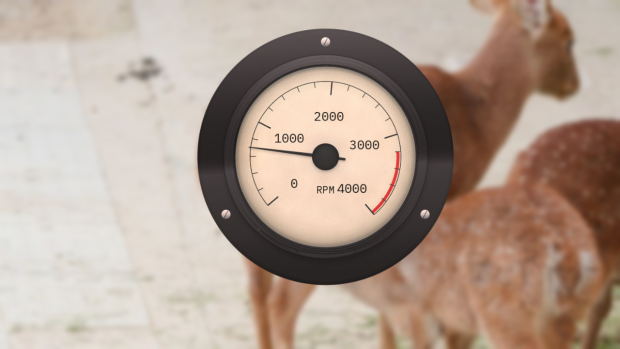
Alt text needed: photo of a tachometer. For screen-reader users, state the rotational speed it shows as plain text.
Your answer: 700 rpm
